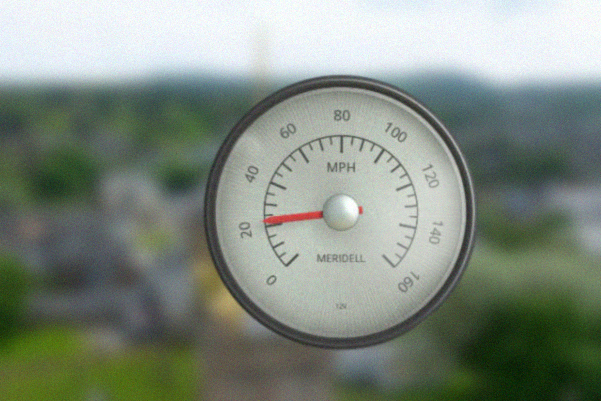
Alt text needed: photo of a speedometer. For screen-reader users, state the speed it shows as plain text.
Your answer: 22.5 mph
